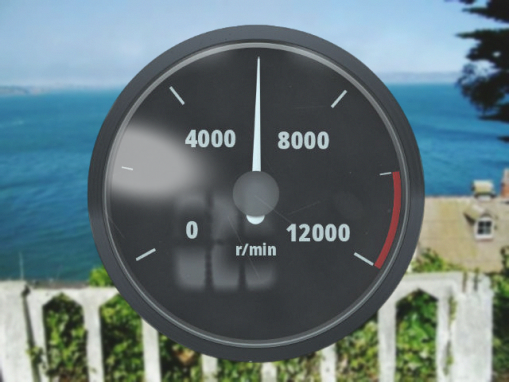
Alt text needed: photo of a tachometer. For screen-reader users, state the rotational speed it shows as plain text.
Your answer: 6000 rpm
